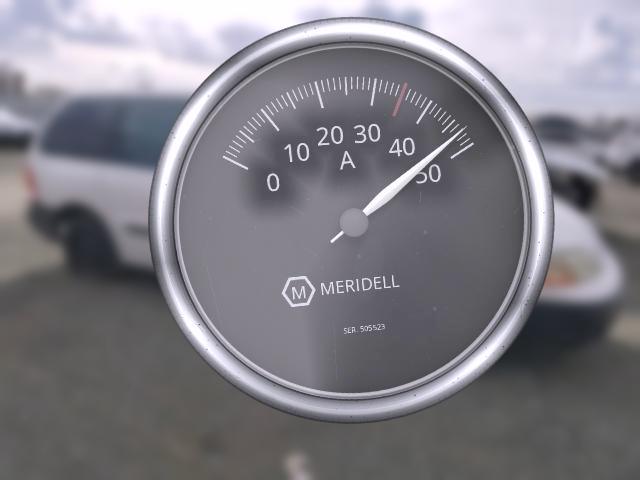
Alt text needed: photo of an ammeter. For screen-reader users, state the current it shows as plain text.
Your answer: 47 A
